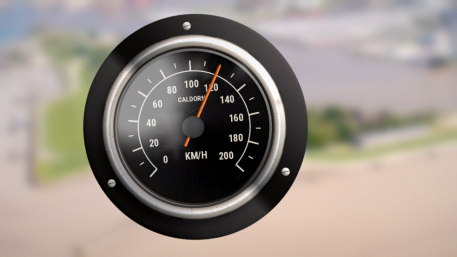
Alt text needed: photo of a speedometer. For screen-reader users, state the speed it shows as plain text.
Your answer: 120 km/h
